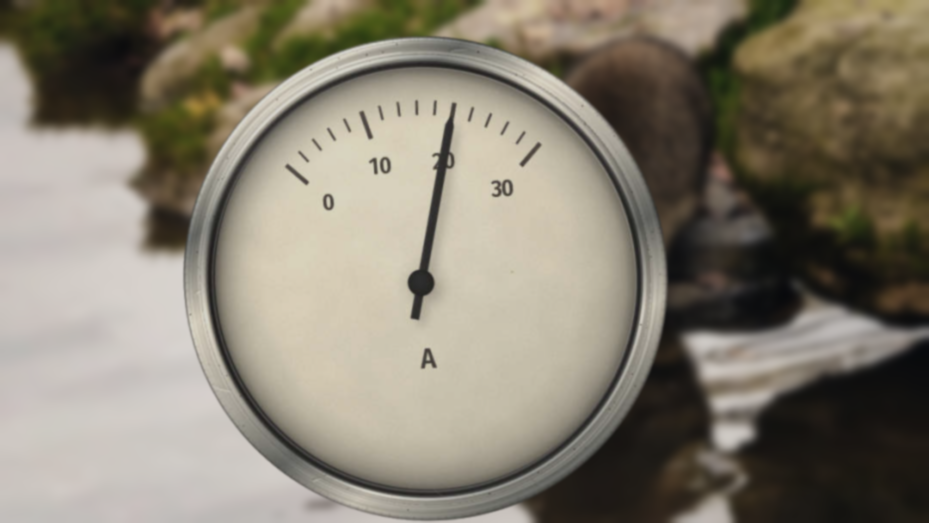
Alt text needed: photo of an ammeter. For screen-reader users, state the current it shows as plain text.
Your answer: 20 A
